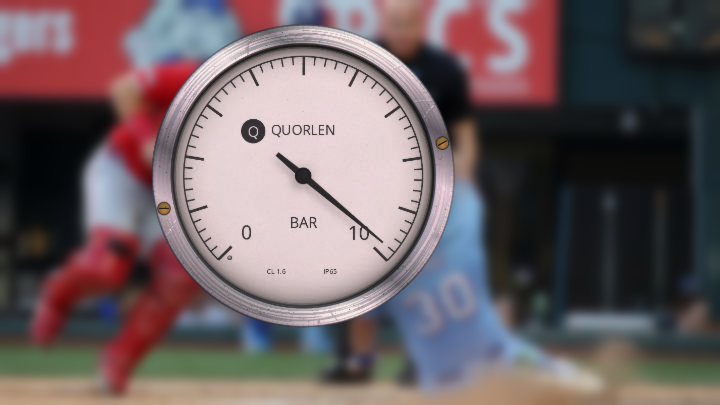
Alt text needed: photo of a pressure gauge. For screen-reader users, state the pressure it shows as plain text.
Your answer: 9.8 bar
